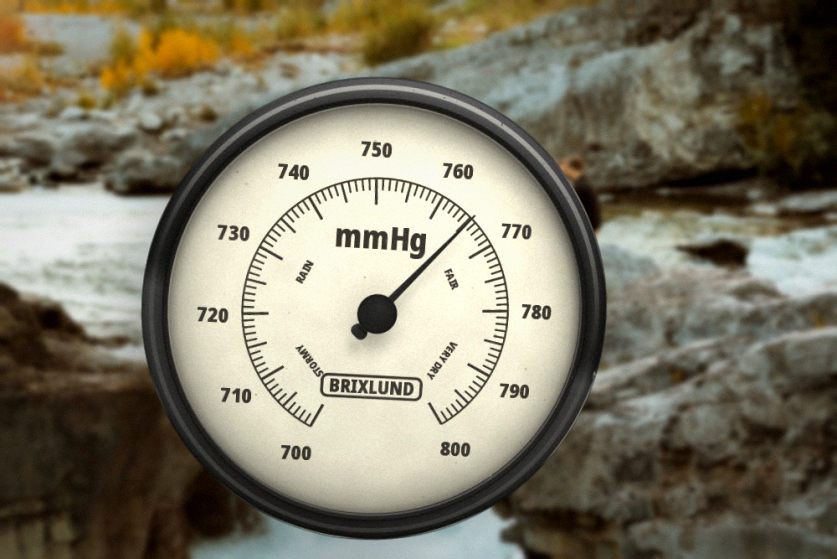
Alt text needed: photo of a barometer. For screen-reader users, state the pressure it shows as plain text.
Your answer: 765 mmHg
